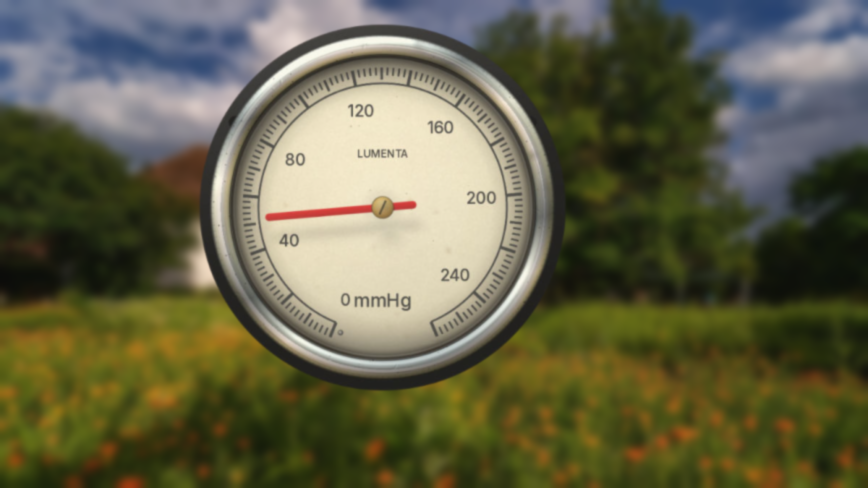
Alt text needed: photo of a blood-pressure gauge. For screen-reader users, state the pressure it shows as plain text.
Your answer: 52 mmHg
